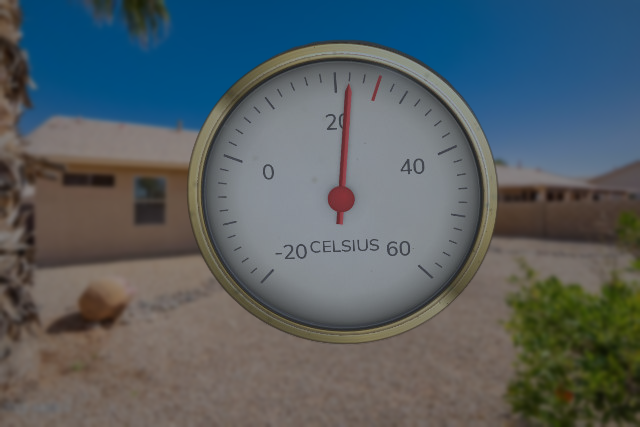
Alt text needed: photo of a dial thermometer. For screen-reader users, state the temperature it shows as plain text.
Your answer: 22 °C
